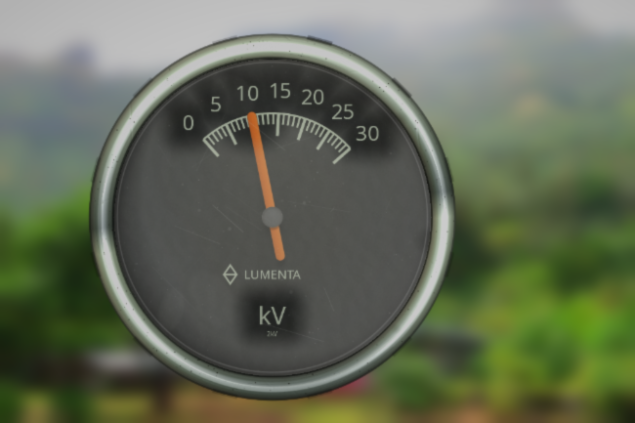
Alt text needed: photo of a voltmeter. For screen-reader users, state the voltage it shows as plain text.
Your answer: 10 kV
